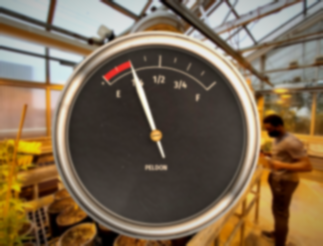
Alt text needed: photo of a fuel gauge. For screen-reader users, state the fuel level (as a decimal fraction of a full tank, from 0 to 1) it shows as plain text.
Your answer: 0.25
